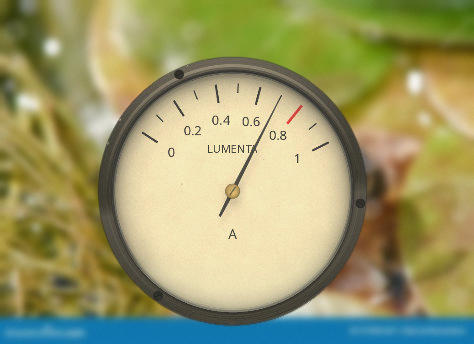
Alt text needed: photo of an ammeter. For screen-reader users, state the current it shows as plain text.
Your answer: 0.7 A
